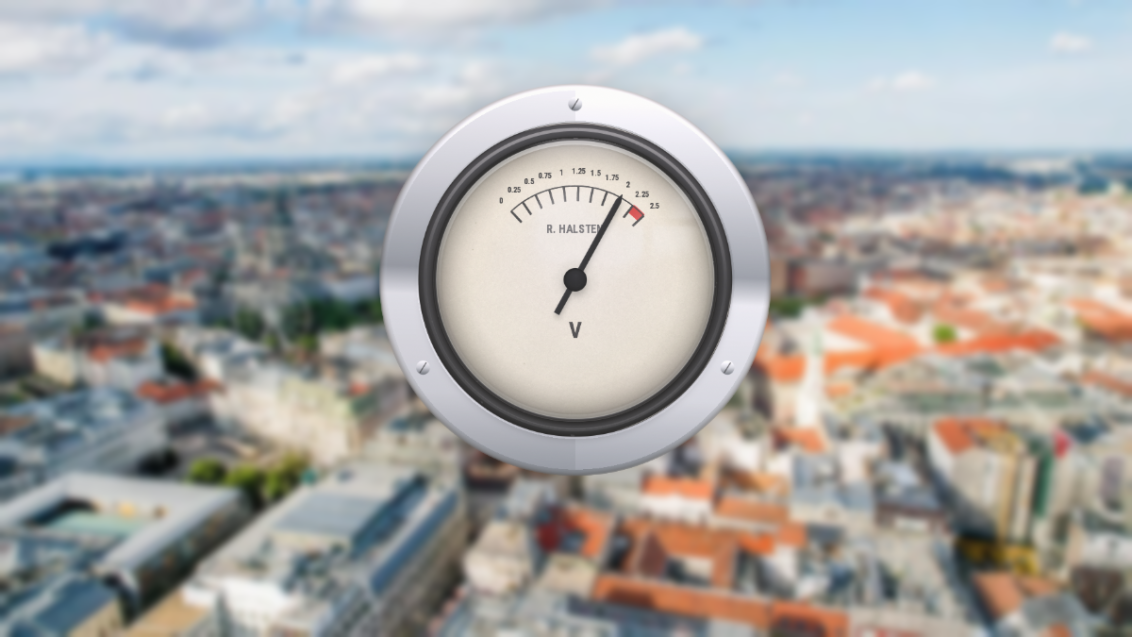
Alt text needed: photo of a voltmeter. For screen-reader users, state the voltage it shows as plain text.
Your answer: 2 V
